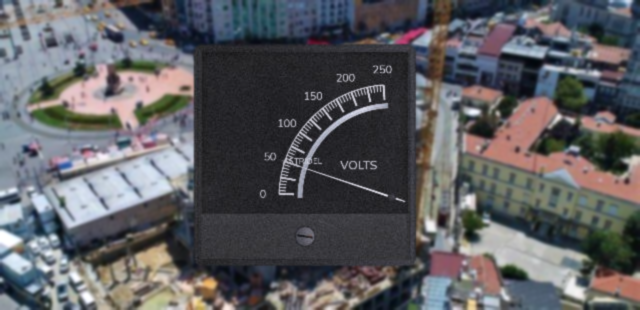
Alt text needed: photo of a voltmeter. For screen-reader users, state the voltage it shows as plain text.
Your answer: 50 V
